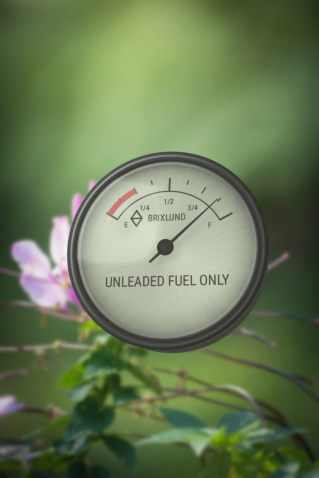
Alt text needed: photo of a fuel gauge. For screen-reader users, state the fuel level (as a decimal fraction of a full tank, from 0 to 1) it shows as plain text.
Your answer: 0.875
